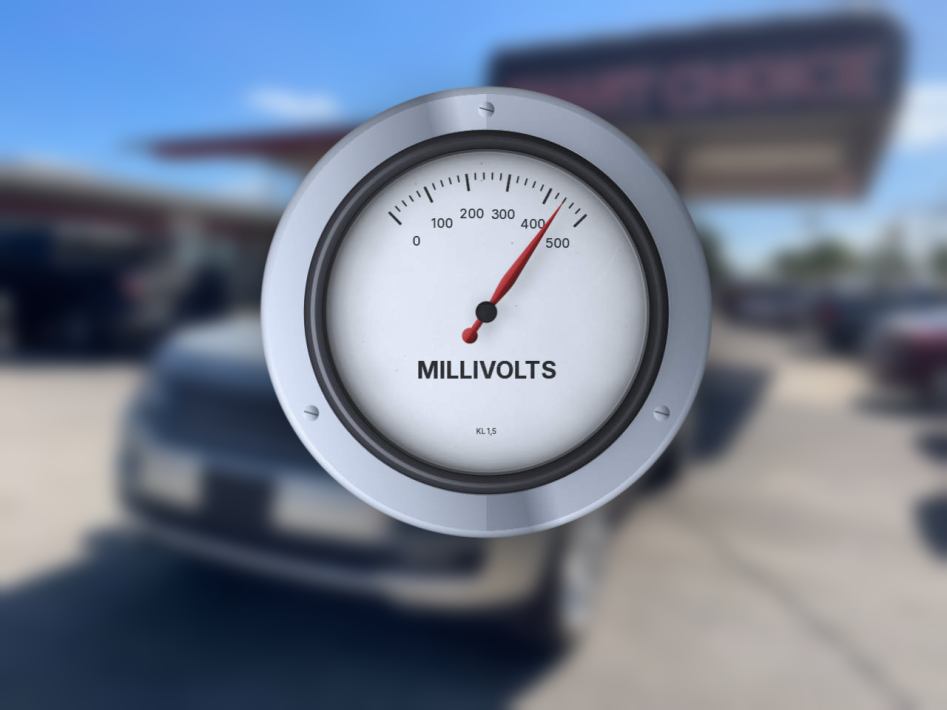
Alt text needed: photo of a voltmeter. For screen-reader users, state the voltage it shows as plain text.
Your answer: 440 mV
